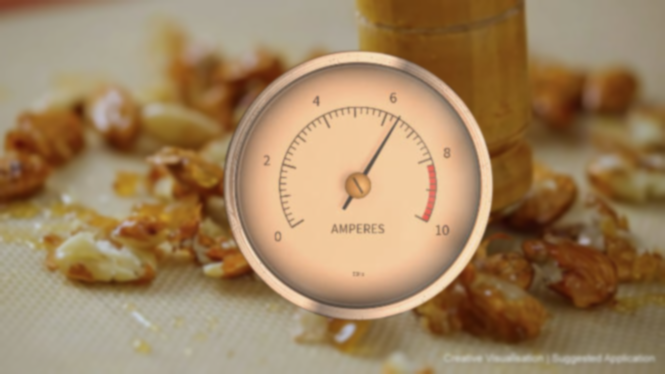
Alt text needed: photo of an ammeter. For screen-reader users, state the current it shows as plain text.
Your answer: 6.4 A
